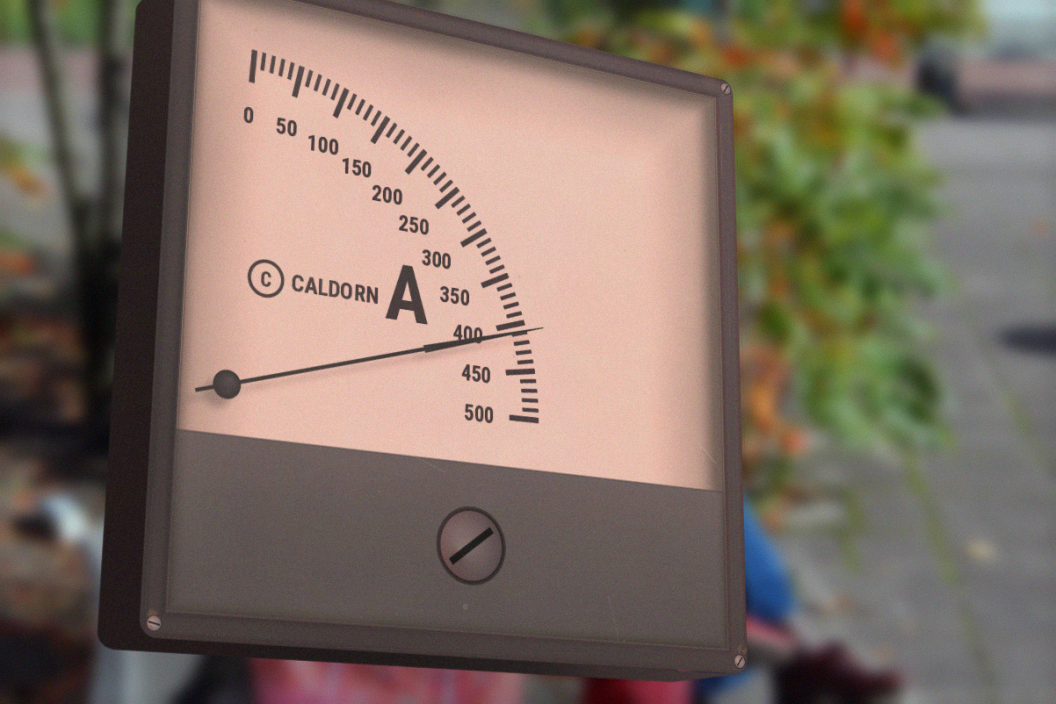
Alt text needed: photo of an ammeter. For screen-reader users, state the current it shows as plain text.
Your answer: 410 A
